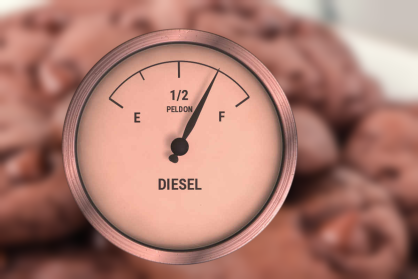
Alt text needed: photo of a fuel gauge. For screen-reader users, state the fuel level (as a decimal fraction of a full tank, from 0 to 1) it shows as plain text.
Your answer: 0.75
